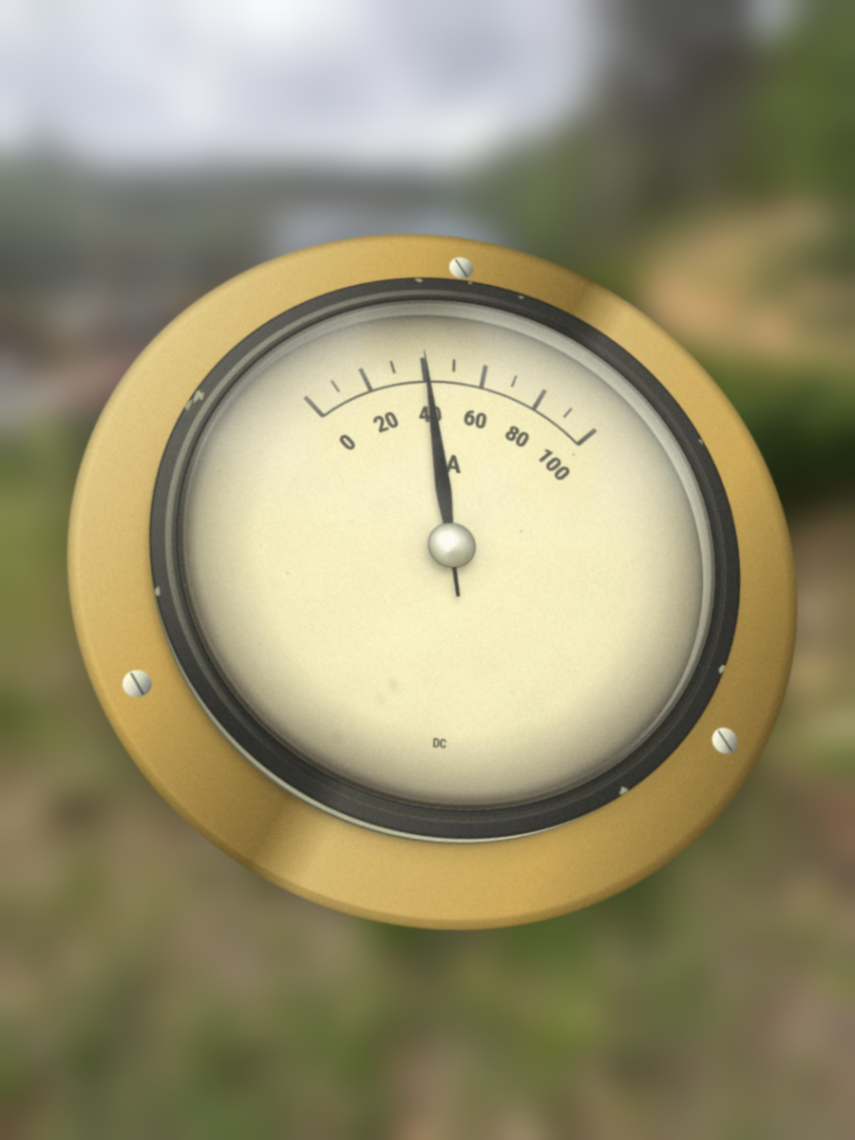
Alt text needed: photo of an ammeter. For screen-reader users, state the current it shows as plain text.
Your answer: 40 A
